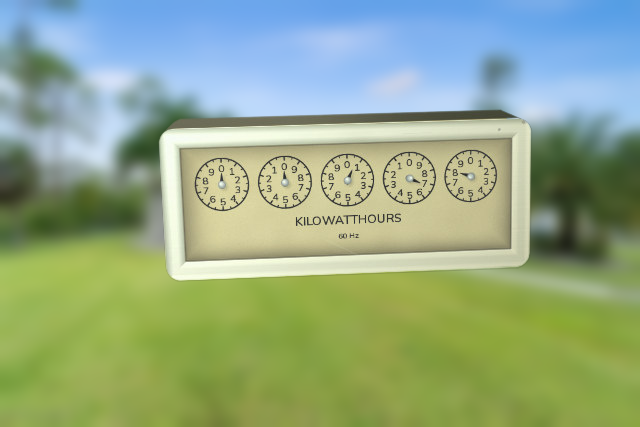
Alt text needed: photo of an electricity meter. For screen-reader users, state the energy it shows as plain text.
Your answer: 68 kWh
